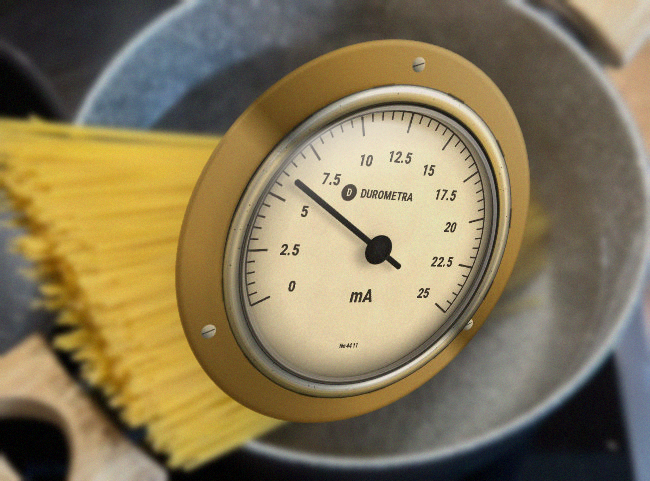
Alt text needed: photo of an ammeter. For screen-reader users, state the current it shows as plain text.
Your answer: 6 mA
